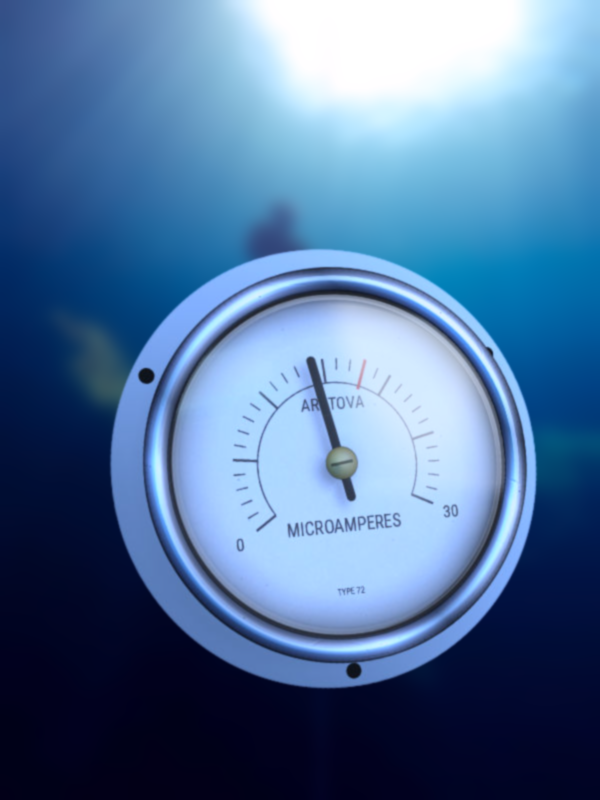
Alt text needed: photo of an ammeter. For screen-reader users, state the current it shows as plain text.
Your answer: 14 µA
